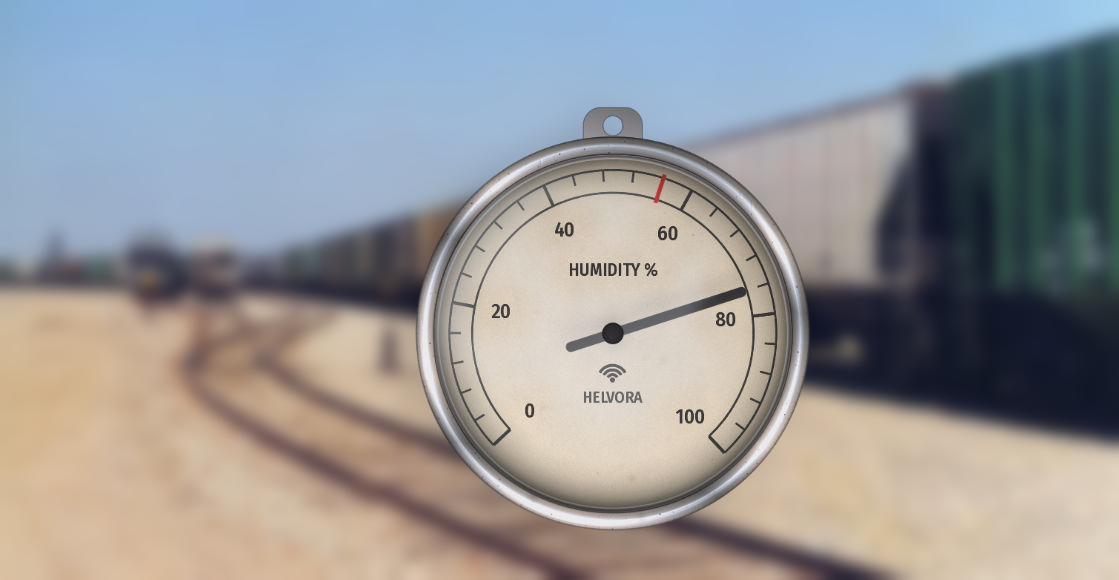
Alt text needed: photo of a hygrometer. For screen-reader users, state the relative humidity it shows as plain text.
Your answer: 76 %
